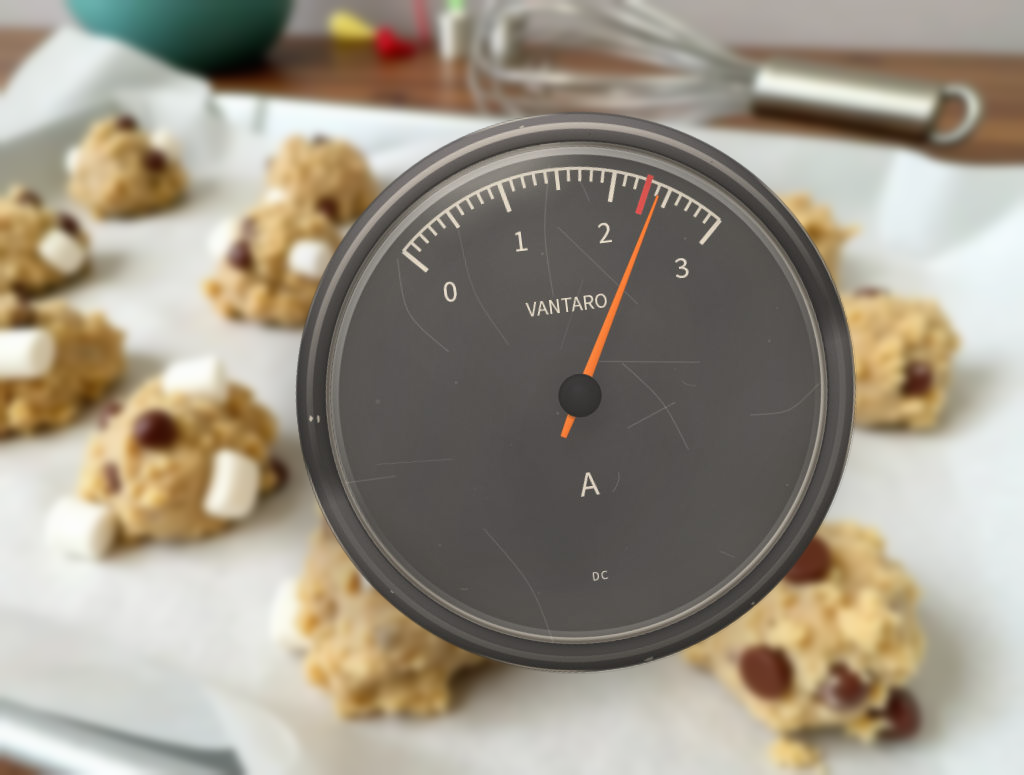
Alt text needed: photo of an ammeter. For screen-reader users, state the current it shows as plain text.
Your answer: 2.4 A
